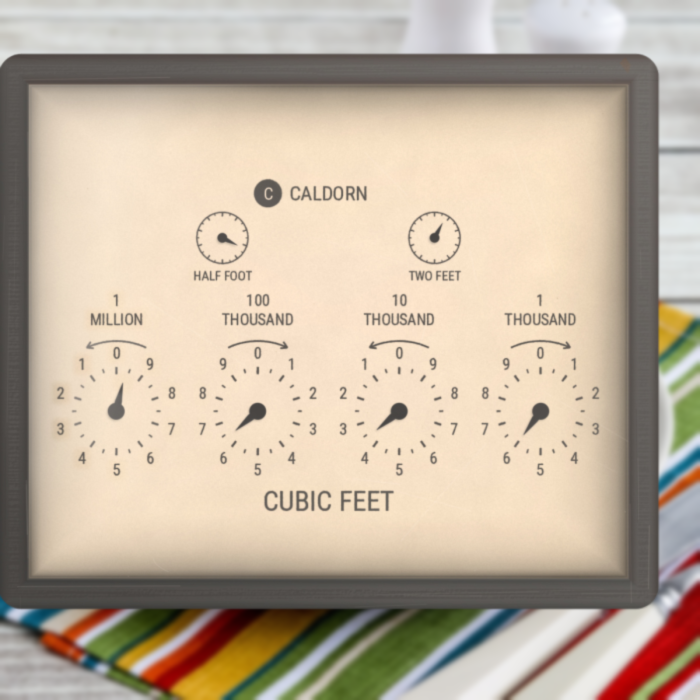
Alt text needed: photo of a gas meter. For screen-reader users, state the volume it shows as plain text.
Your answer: 963600 ft³
